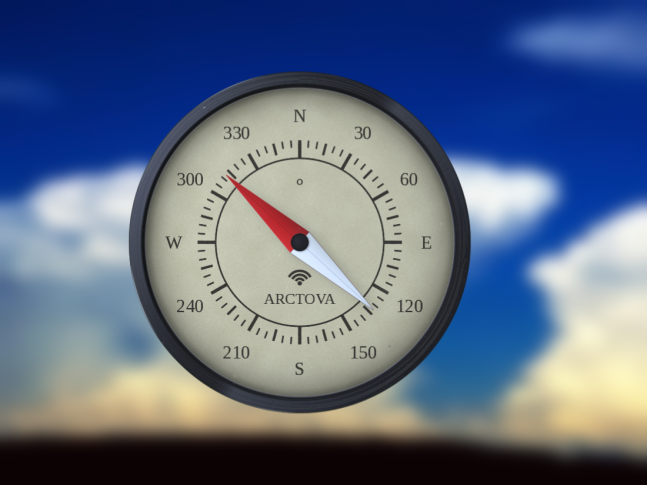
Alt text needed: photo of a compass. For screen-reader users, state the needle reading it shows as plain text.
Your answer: 312.5 °
